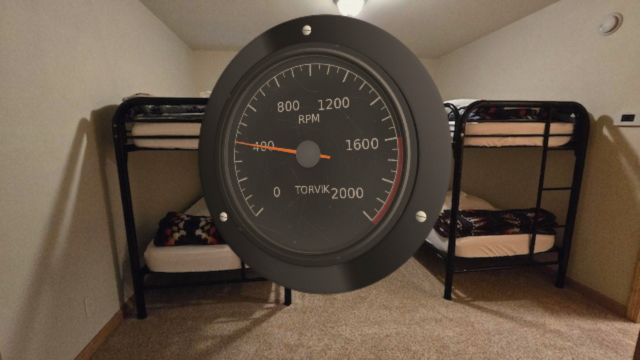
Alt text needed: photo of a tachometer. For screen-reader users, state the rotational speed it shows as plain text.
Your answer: 400 rpm
